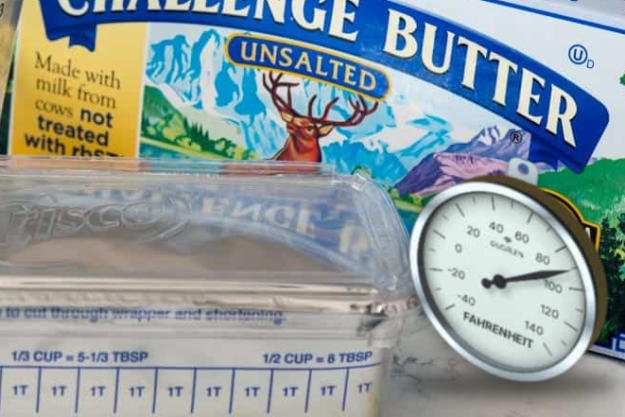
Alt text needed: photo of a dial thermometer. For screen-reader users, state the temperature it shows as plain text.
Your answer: 90 °F
